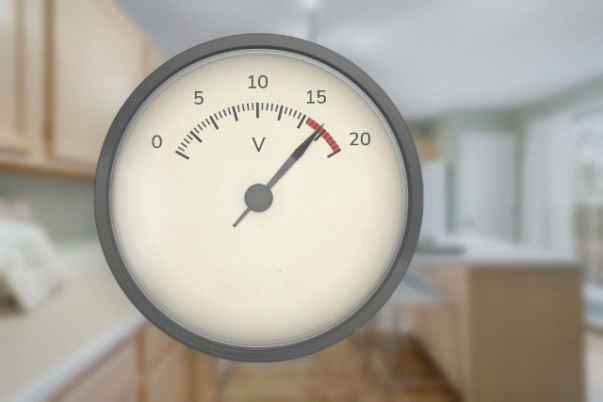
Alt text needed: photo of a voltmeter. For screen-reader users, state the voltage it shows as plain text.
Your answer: 17 V
